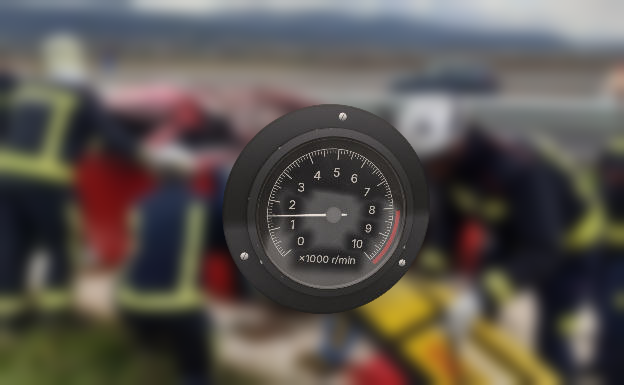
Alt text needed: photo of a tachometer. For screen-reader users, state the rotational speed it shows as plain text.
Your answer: 1500 rpm
